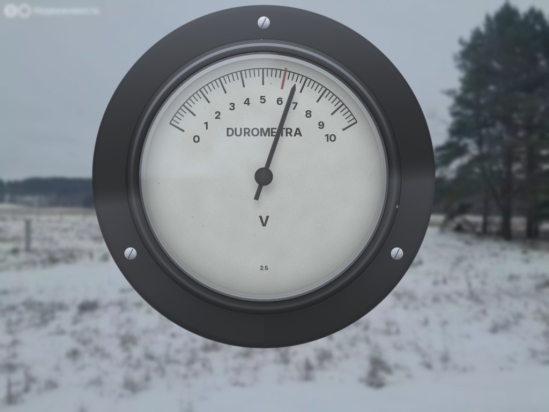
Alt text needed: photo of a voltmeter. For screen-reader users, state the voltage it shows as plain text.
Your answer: 6.6 V
